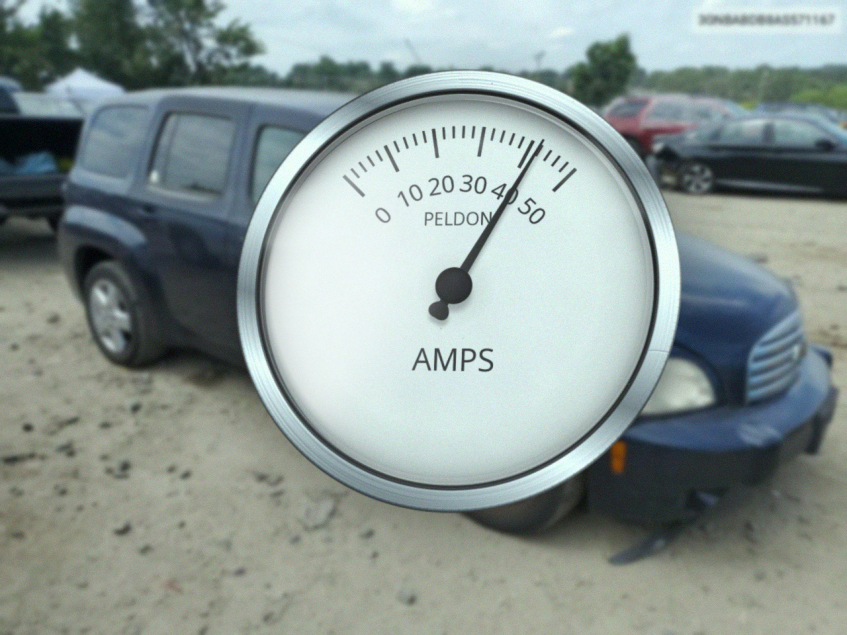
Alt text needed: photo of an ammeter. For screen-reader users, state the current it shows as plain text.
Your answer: 42 A
